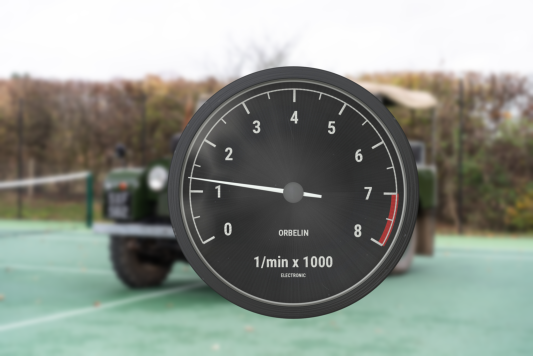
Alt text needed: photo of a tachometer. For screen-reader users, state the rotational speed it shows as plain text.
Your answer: 1250 rpm
